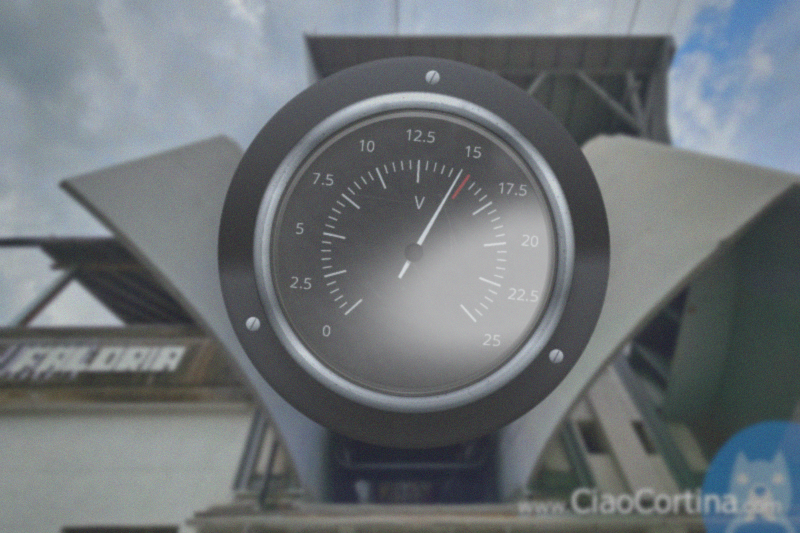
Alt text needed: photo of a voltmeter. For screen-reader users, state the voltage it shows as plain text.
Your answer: 15 V
